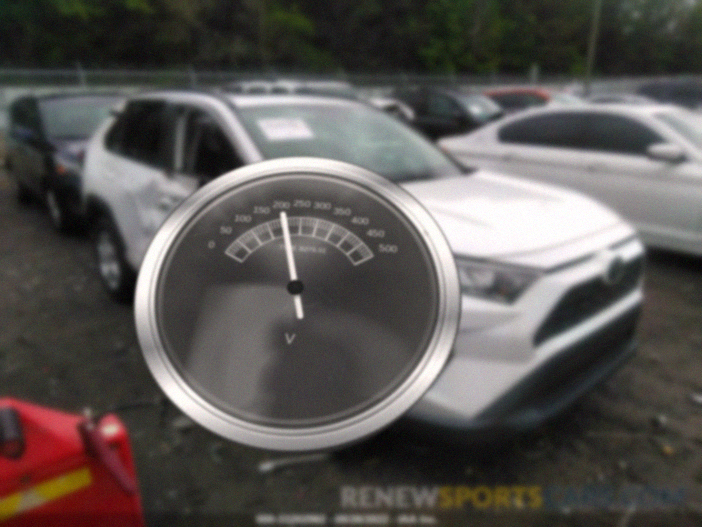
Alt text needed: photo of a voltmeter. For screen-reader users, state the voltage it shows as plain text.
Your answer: 200 V
